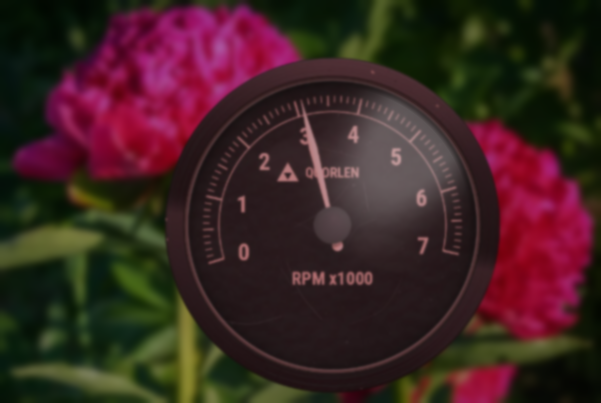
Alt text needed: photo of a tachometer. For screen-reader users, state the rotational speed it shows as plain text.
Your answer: 3100 rpm
